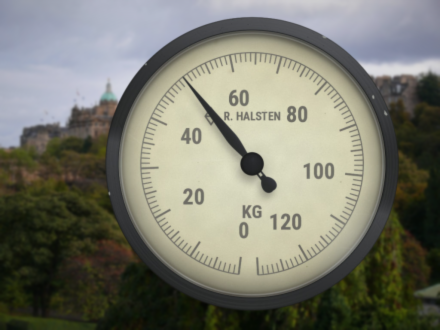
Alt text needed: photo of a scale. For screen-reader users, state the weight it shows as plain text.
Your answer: 50 kg
